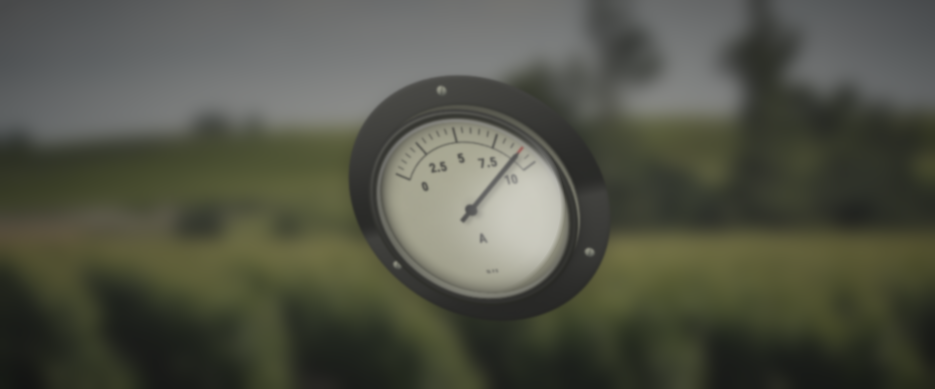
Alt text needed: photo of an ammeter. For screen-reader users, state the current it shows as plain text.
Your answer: 9 A
